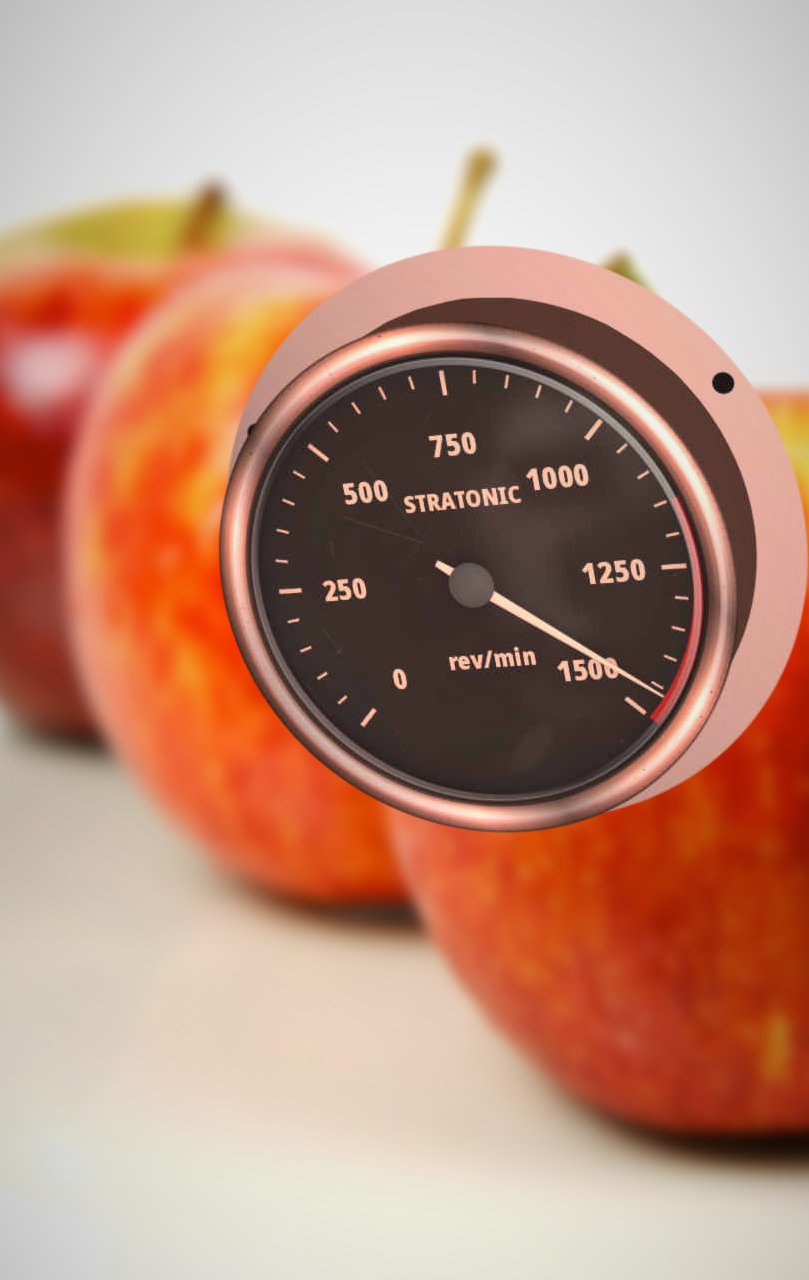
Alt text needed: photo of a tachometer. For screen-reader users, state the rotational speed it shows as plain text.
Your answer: 1450 rpm
